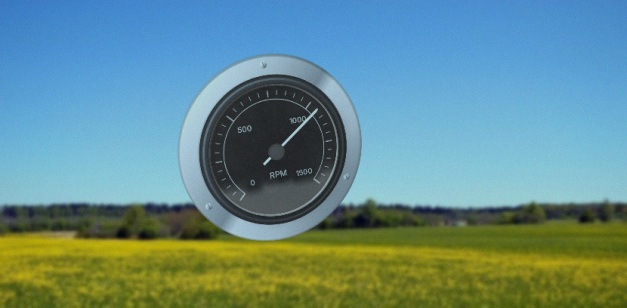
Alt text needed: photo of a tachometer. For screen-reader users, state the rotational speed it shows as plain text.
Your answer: 1050 rpm
